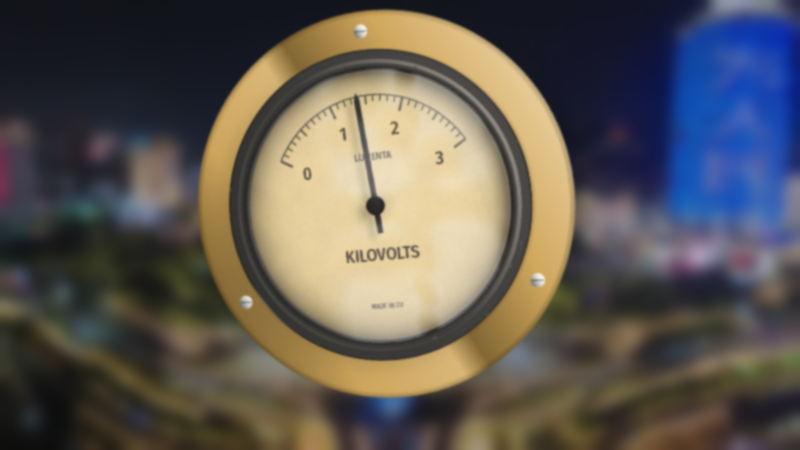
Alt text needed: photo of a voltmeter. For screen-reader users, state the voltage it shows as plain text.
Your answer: 1.4 kV
